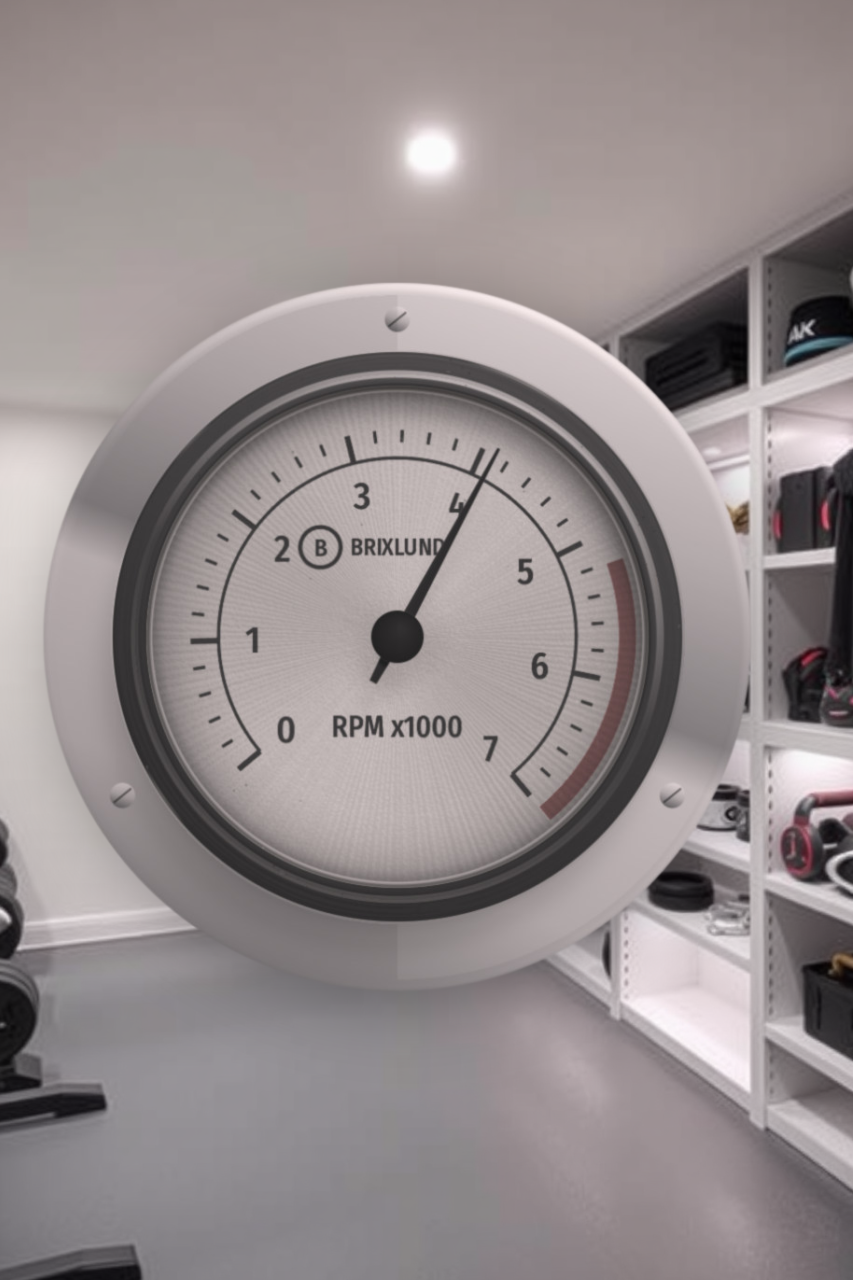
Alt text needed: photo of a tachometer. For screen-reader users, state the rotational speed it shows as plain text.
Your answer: 4100 rpm
